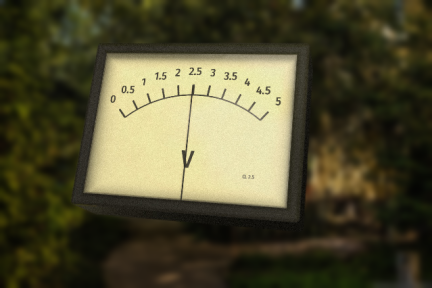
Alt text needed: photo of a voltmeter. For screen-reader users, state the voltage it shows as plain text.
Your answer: 2.5 V
